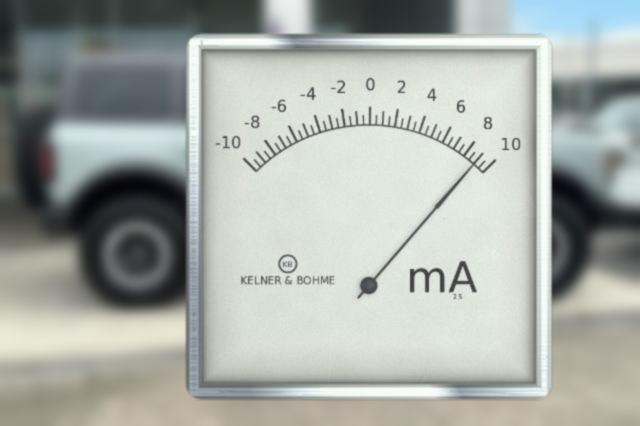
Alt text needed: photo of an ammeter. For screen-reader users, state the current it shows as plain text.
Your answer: 9 mA
